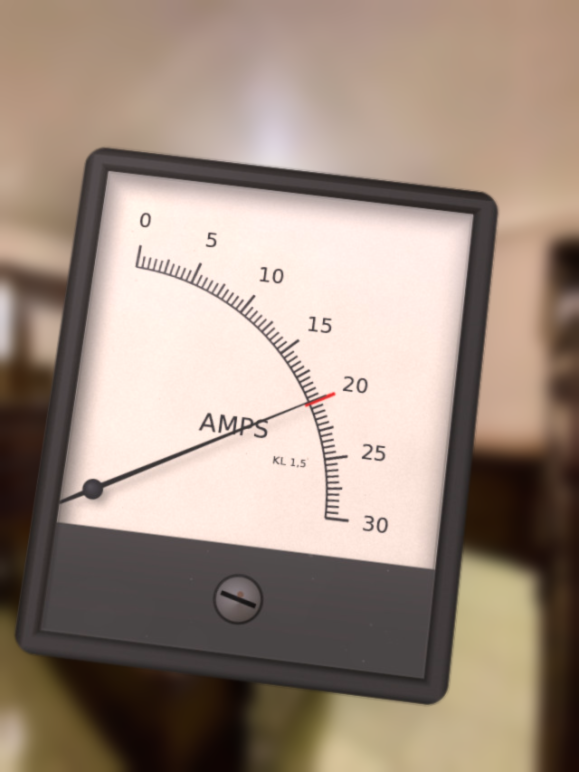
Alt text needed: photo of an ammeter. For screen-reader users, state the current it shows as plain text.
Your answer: 20 A
